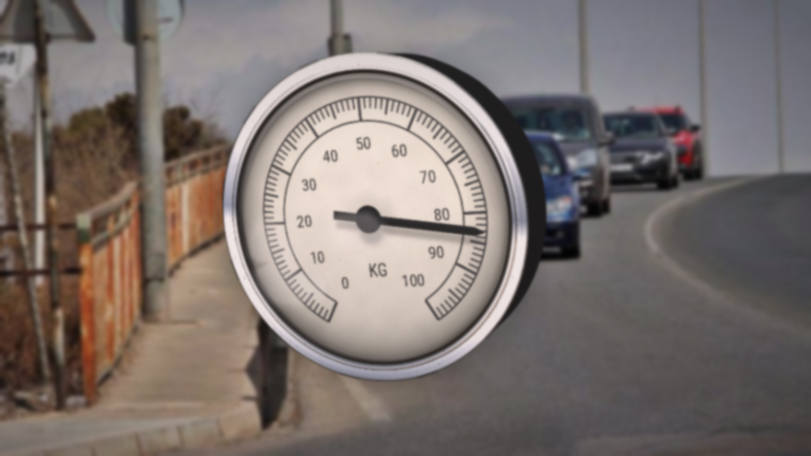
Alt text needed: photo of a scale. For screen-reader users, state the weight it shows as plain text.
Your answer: 83 kg
